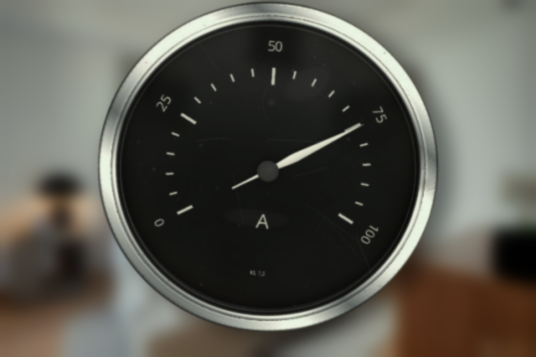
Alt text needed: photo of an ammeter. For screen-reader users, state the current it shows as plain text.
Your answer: 75 A
